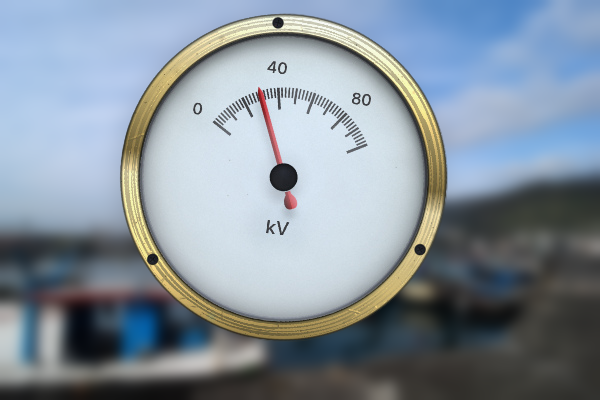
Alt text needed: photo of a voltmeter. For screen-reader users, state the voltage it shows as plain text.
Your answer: 30 kV
